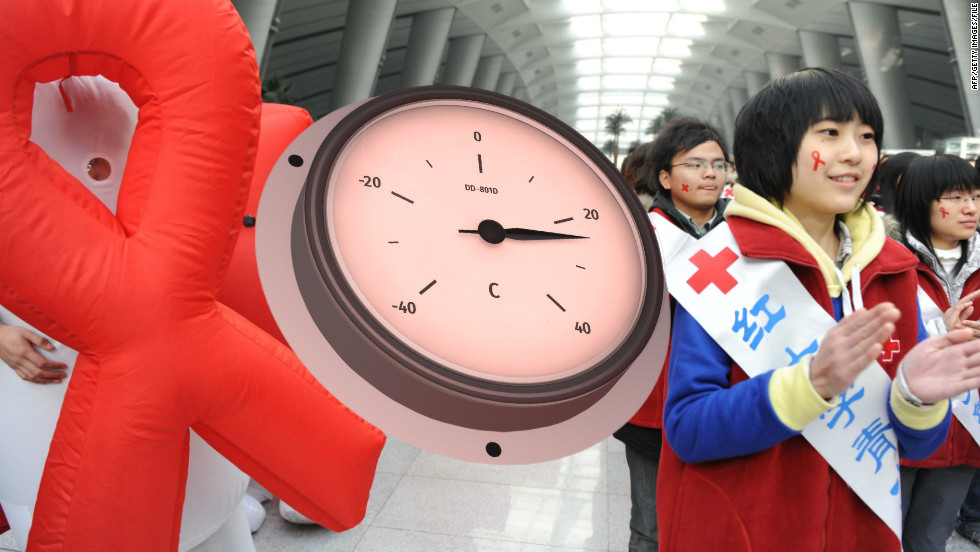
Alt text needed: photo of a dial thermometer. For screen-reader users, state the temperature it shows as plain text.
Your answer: 25 °C
